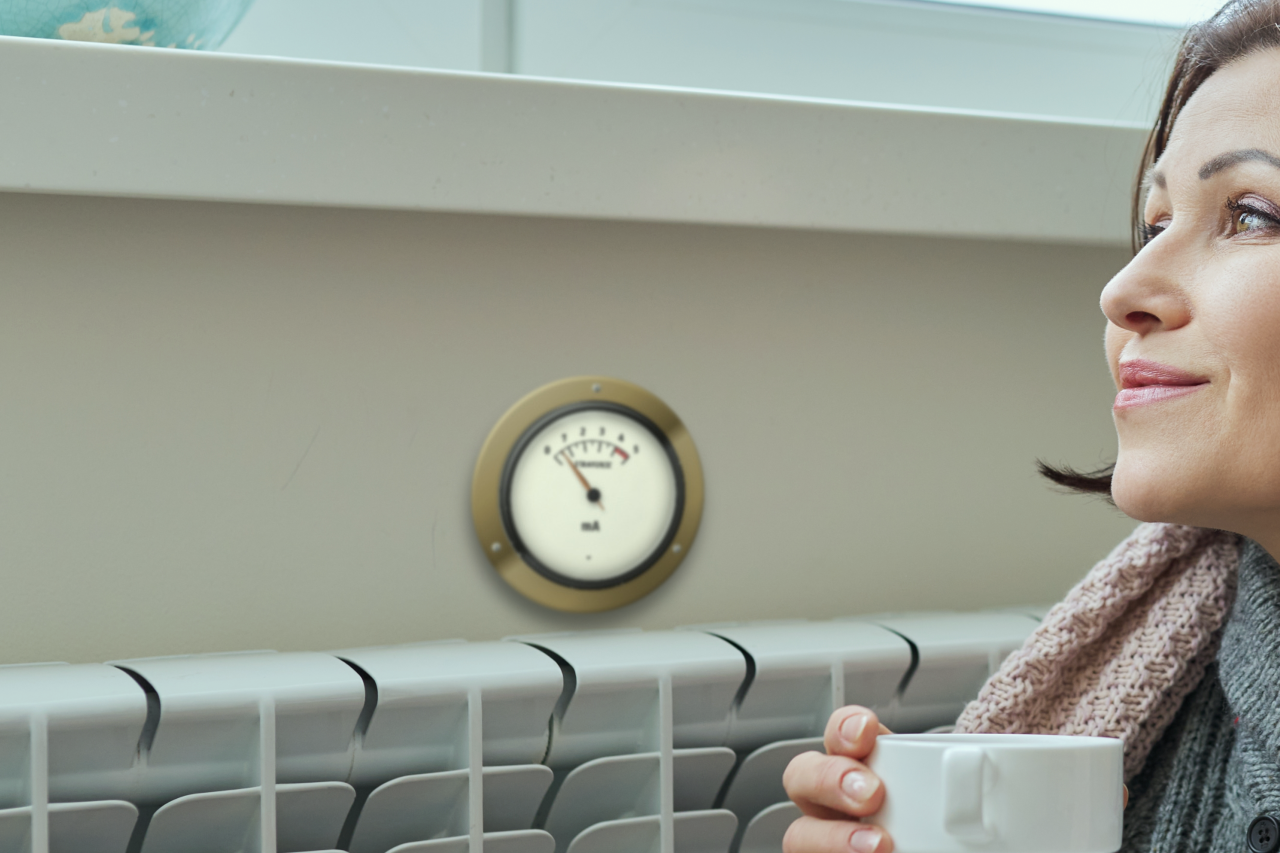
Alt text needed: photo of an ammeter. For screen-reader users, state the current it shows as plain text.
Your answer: 0.5 mA
